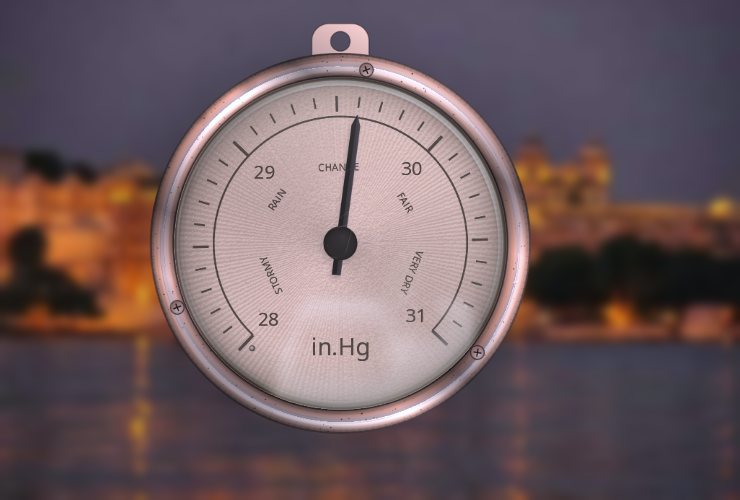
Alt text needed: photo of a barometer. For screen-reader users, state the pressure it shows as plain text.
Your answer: 29.6 inHg
